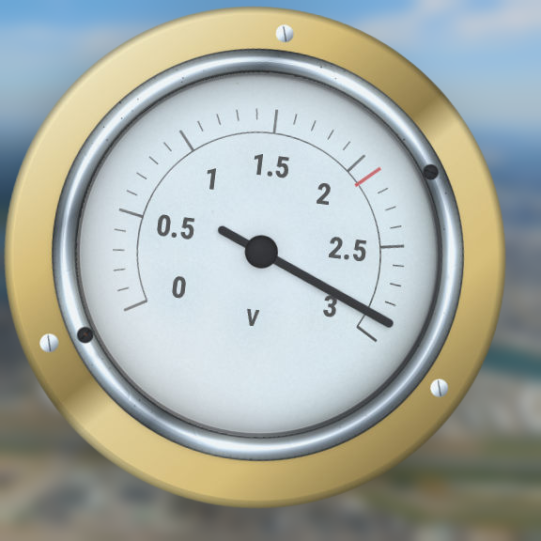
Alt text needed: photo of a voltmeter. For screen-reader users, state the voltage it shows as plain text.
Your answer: 2.9 V
